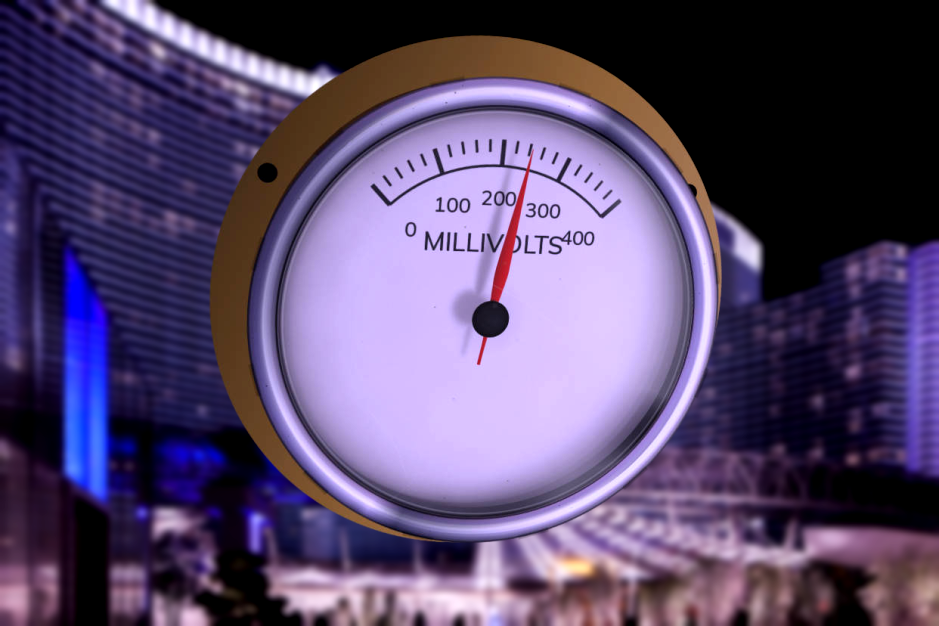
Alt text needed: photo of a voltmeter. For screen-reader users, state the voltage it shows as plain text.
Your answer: 240 mV
